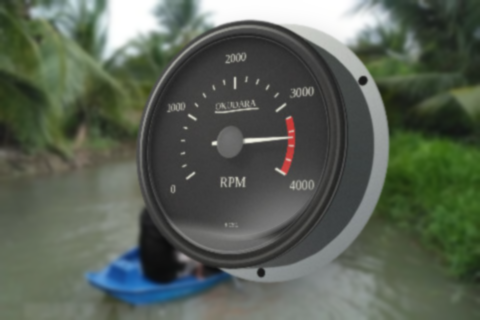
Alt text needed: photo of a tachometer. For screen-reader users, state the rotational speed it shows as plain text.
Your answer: 3500 rpm
